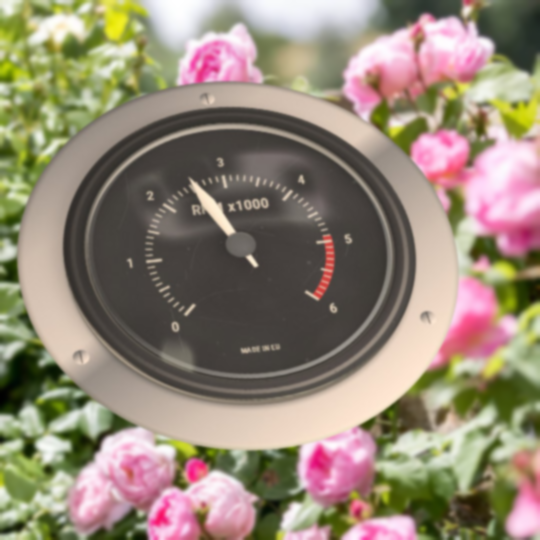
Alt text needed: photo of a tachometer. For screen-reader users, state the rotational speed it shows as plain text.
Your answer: 2500 rpm
